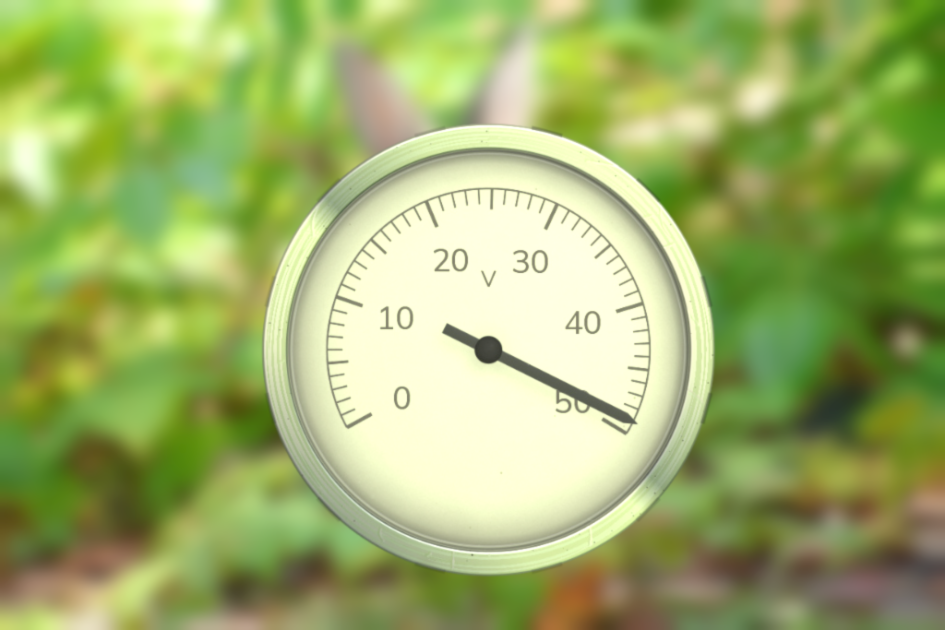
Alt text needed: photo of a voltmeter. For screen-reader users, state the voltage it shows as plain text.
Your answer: 49 V
